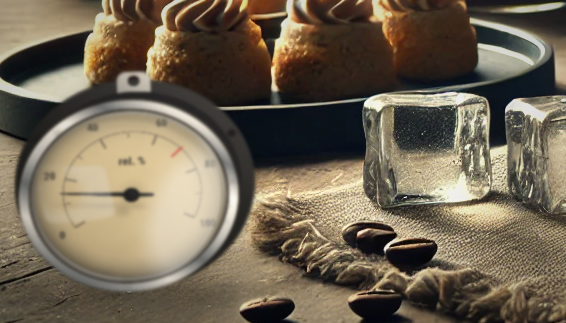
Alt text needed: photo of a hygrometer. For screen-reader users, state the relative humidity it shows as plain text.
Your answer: 15 %
